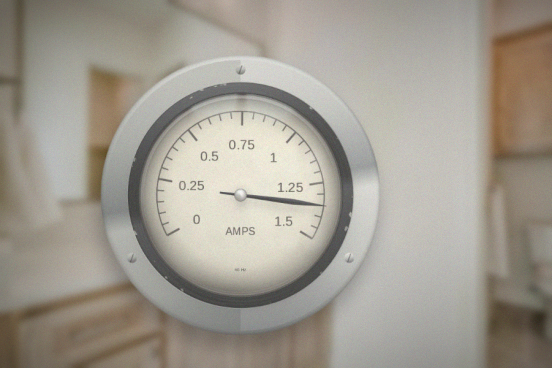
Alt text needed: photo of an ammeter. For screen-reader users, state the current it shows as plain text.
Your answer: 1.35 A
